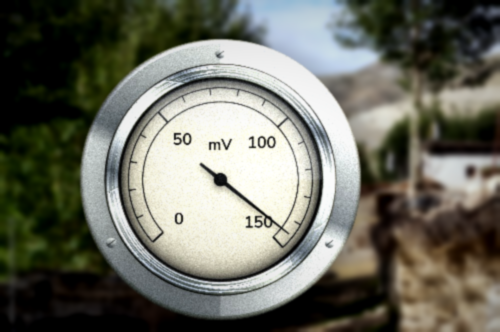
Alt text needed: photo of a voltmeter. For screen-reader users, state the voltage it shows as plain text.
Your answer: 145 mV
